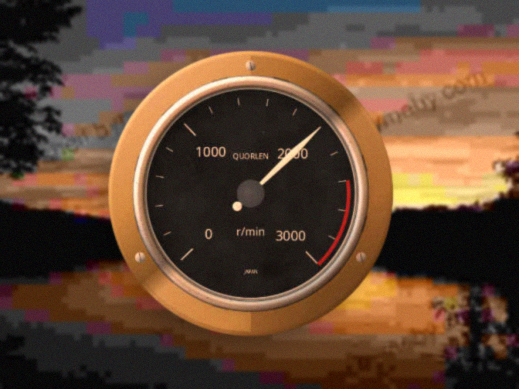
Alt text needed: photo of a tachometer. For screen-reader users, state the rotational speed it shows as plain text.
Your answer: 2000 rpm
